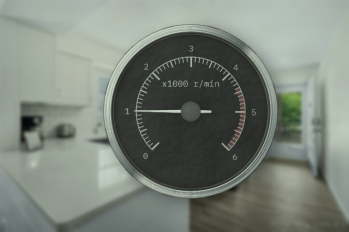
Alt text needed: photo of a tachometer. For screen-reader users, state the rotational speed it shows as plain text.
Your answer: 1000 rpm
